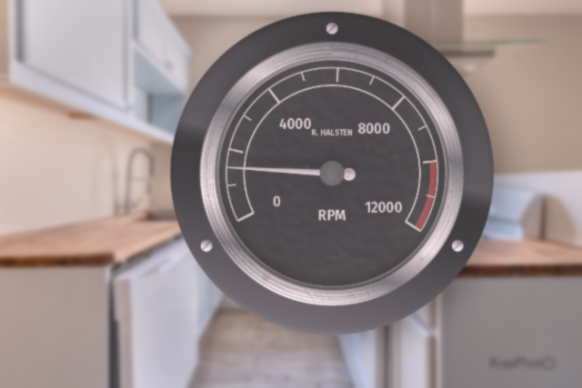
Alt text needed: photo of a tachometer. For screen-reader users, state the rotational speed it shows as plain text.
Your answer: 1500 rpm
